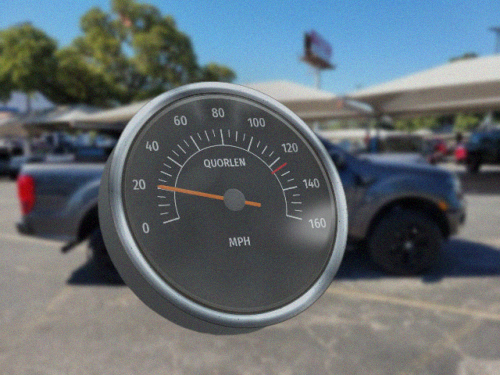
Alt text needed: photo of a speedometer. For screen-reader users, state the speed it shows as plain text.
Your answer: 20 mph
